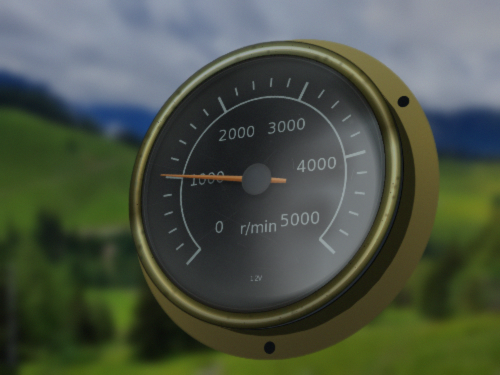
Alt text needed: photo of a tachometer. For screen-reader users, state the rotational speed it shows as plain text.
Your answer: 1000 rpm
